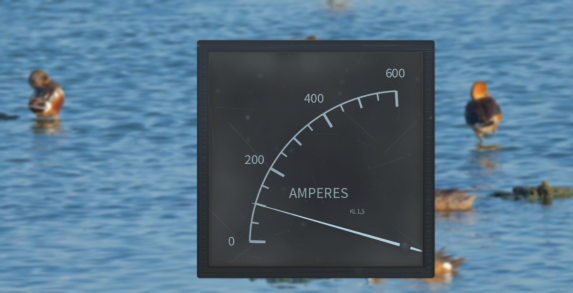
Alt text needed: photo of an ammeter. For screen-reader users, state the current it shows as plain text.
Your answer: 100 A
